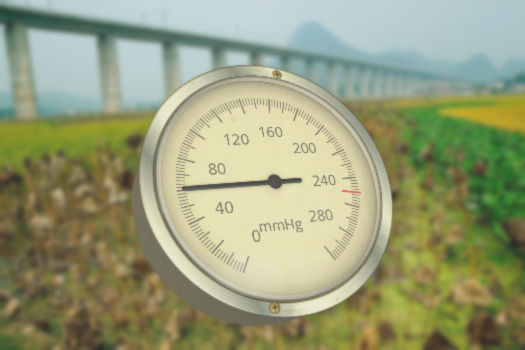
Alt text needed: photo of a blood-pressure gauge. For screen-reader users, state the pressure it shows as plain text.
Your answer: 60 mmHg
